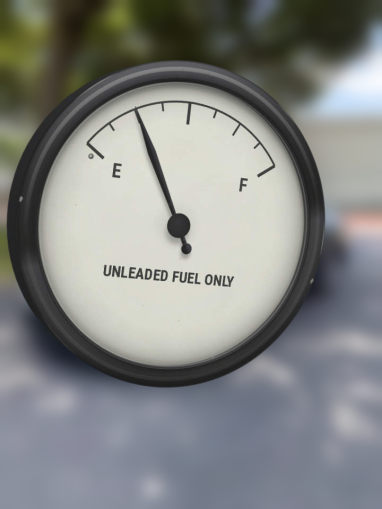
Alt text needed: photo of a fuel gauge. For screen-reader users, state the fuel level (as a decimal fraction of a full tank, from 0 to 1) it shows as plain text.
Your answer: 0.25
